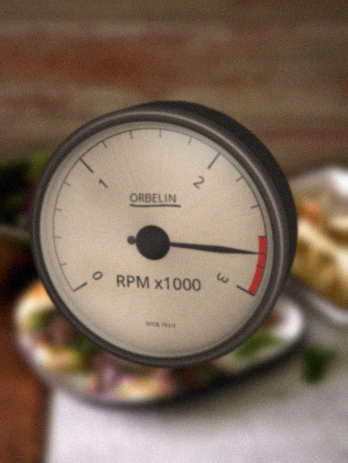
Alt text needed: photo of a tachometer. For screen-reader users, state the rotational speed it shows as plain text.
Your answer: 2700 rpm
